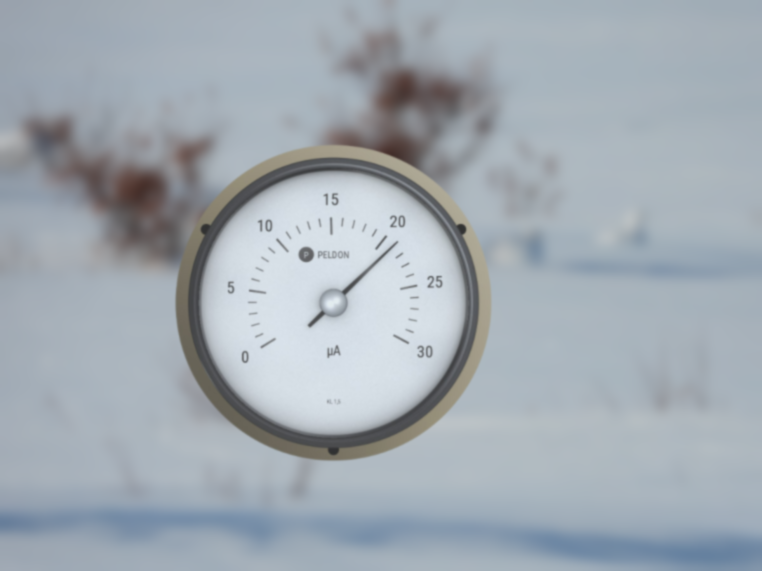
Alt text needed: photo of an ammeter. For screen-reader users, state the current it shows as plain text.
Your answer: 21 µA
